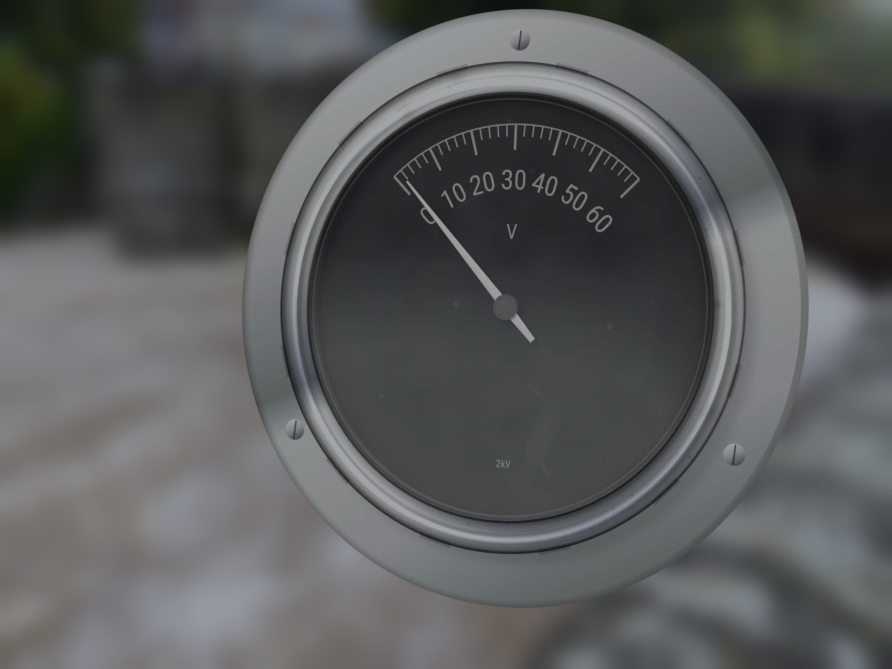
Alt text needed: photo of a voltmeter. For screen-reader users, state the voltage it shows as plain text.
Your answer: 2 V
